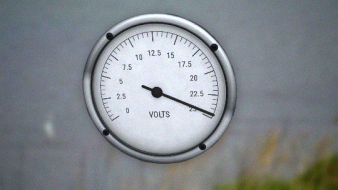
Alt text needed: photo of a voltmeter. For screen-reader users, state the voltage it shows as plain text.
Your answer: 24.5 V
